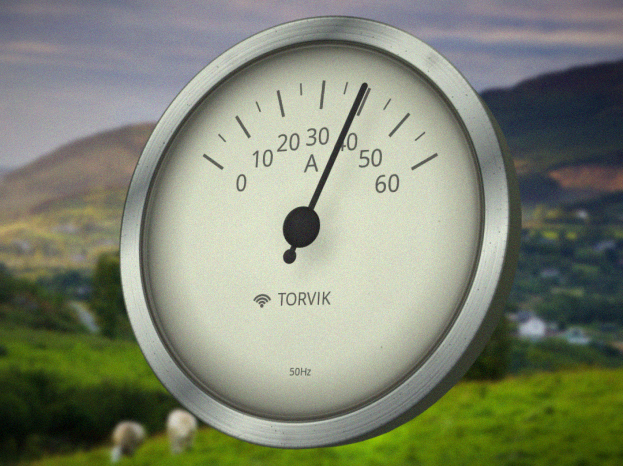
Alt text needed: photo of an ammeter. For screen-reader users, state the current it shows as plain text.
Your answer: 40 A
